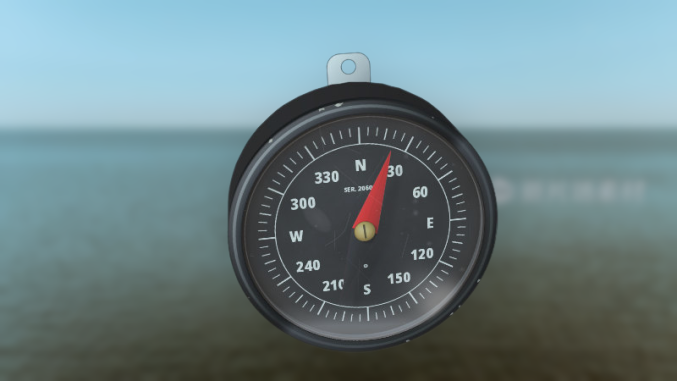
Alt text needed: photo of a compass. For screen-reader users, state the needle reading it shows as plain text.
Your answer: 20 °
